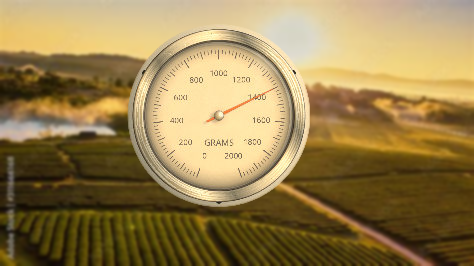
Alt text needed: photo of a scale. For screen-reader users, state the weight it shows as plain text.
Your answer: 1400 g
